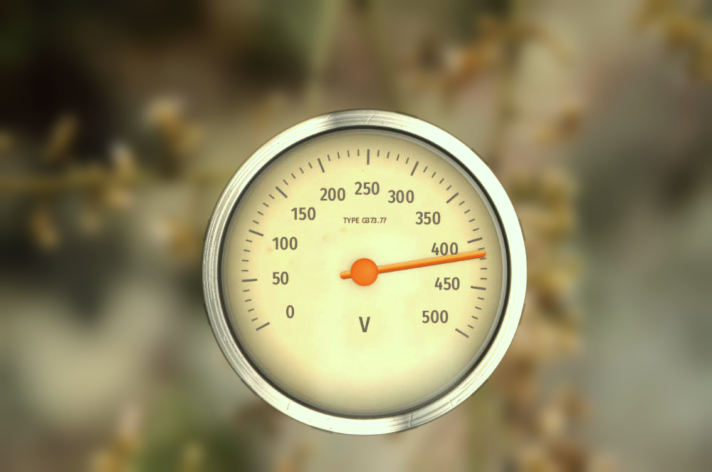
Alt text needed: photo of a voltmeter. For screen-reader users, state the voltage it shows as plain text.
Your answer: 415 V
